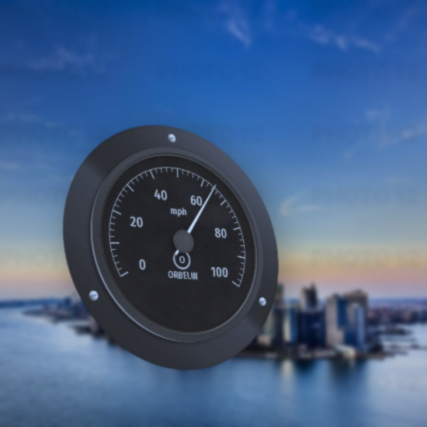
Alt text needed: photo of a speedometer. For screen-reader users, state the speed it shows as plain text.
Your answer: 64 mph
